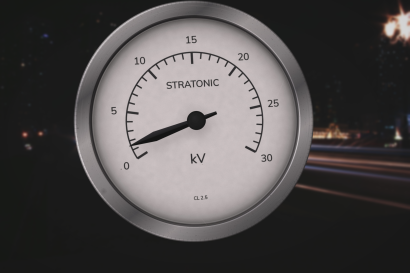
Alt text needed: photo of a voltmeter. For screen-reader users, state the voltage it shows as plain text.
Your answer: 1.5 kV
